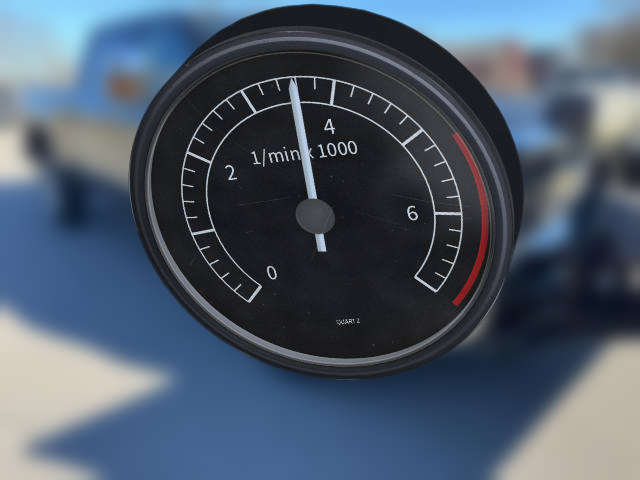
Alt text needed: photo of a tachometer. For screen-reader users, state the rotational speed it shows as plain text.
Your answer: 3600 rpm
